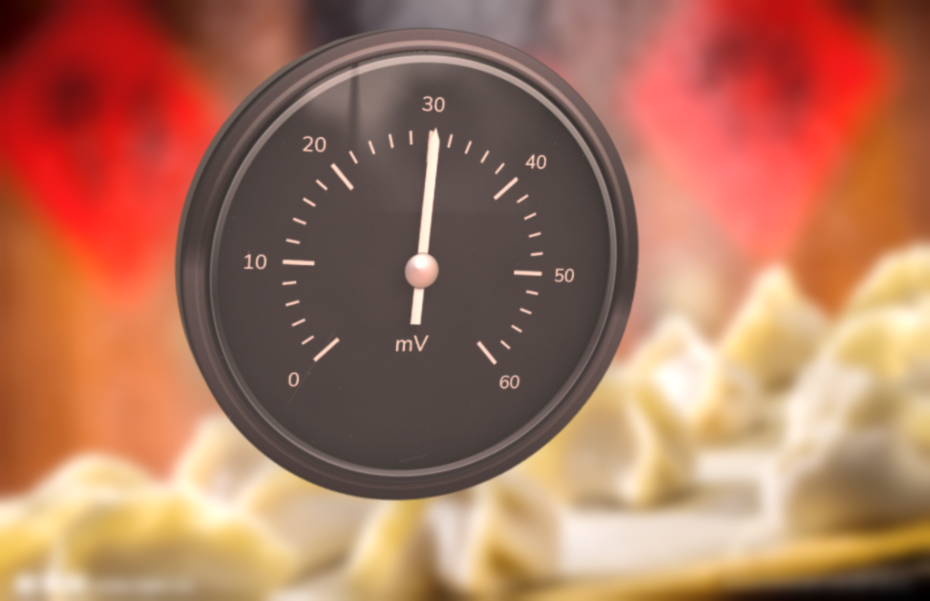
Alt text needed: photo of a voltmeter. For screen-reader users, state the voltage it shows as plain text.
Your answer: 30 mV
